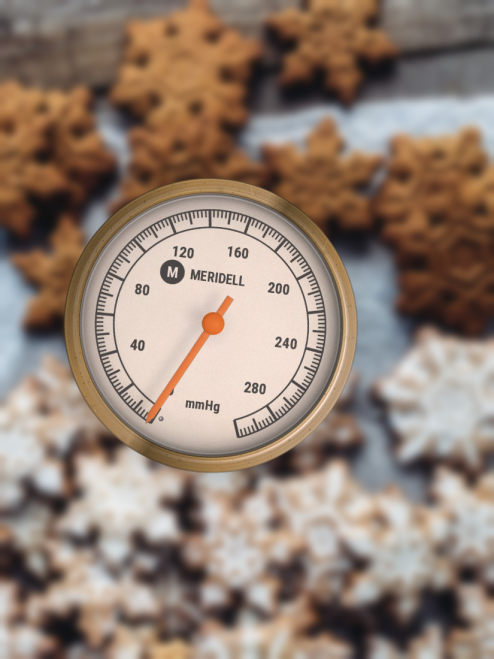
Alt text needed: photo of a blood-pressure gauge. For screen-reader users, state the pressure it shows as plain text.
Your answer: 2 mmHg
